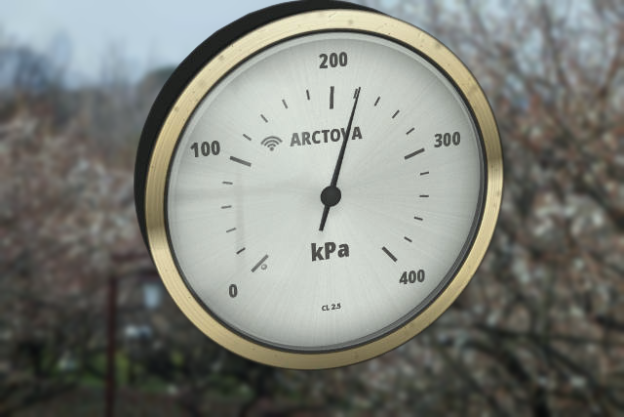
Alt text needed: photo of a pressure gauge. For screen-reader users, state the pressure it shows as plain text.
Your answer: 220 kPa
